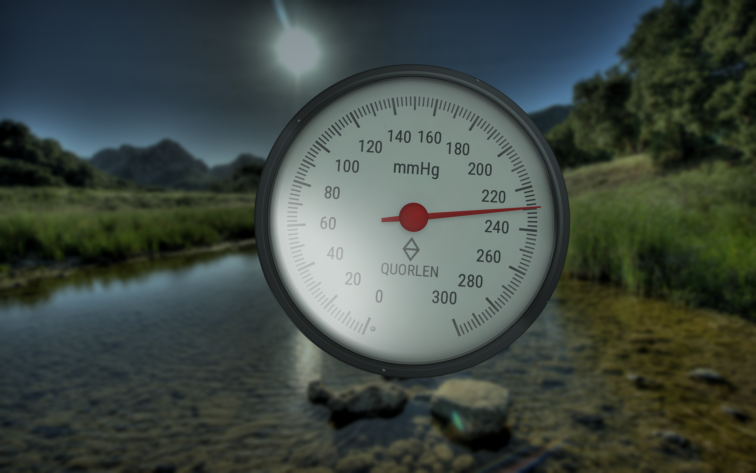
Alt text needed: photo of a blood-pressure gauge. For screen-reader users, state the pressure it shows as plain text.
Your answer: 230 mmHg
